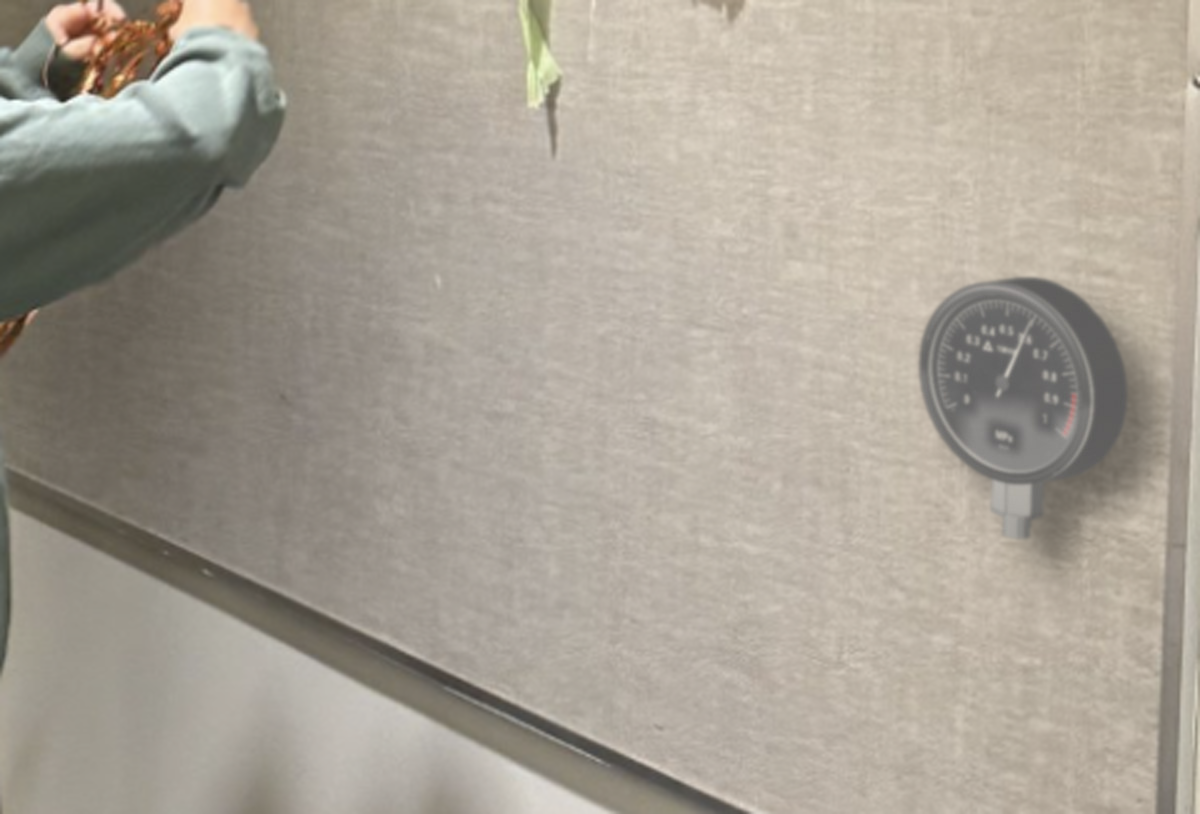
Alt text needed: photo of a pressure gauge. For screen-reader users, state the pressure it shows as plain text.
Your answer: 0.6 MPa
